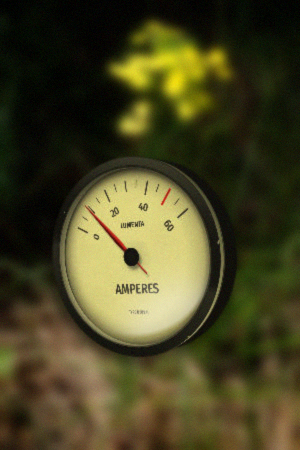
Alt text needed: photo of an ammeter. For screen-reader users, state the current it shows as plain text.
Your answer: 10 A
